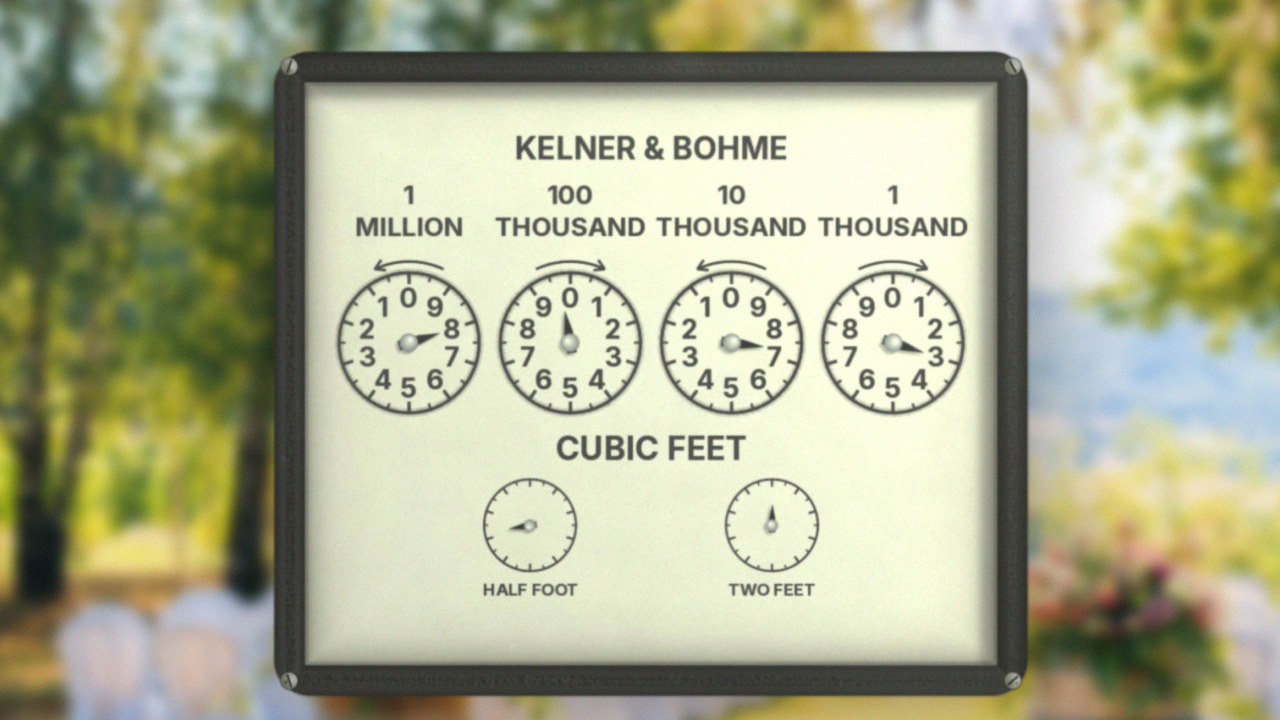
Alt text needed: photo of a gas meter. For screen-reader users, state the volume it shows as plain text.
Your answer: 797300 ft³
